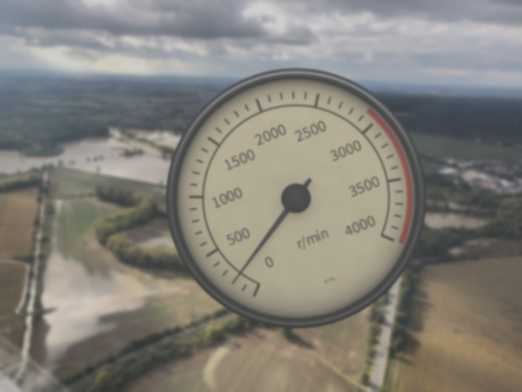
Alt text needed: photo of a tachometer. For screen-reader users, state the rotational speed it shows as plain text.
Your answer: 200 rpm
